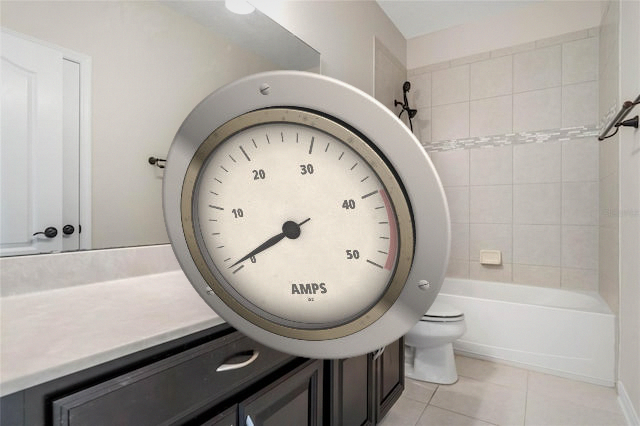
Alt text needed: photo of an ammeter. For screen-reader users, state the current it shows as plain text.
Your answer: 1 A
